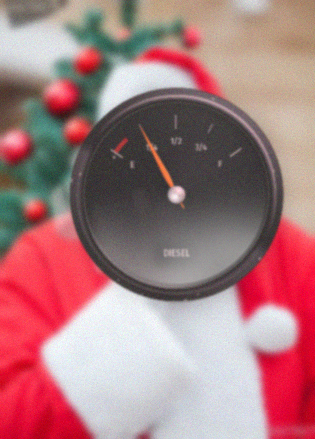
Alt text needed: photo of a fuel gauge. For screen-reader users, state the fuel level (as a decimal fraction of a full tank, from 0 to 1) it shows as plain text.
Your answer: 0.25
